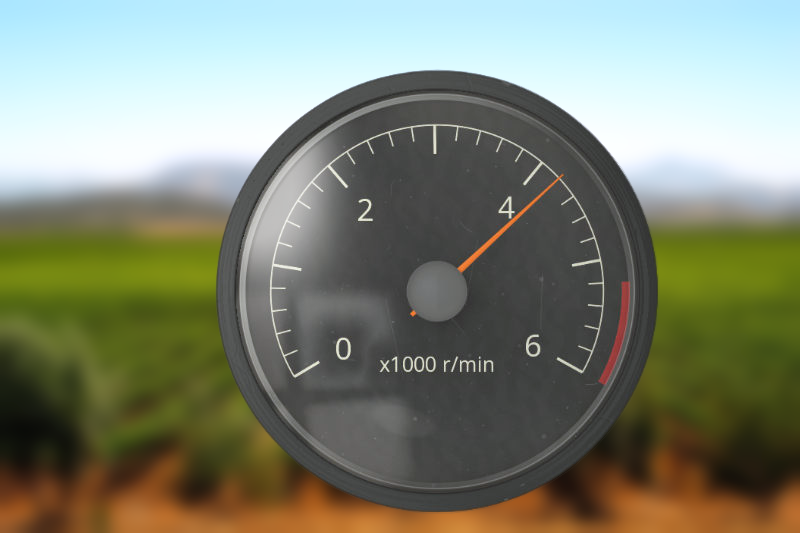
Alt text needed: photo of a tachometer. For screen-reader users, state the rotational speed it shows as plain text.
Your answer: 4200 rpm
